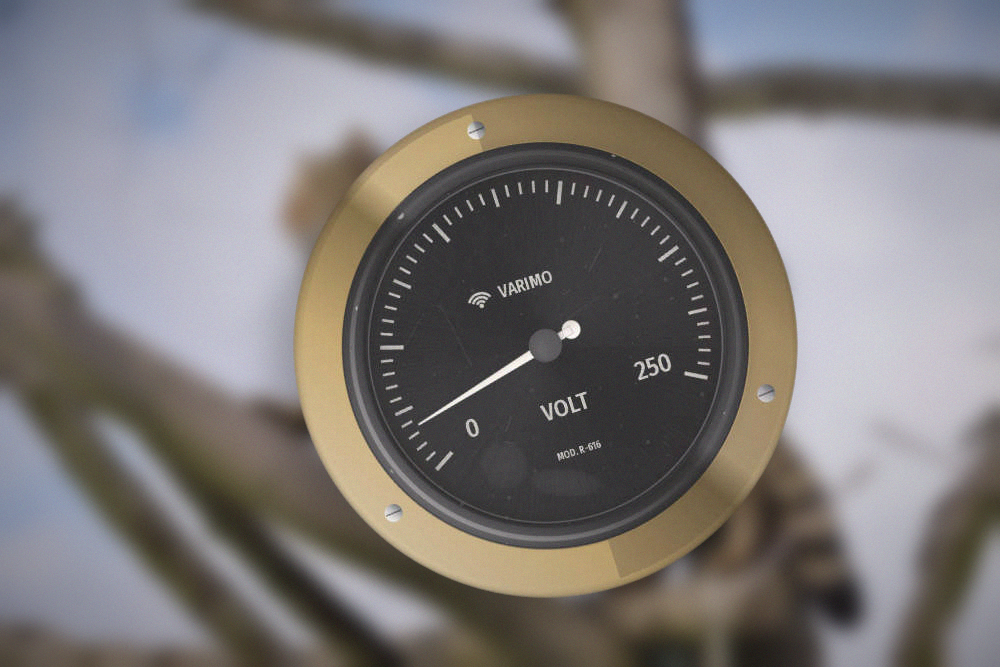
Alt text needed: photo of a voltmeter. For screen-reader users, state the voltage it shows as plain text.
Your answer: 17.5 V
